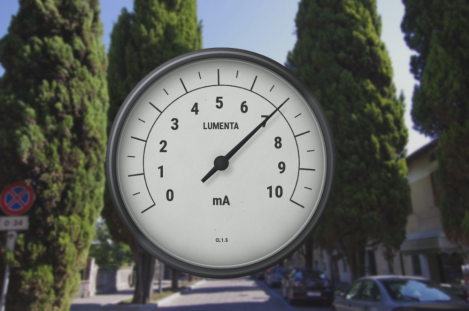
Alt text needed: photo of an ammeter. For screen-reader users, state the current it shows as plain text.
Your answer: 7 mA
